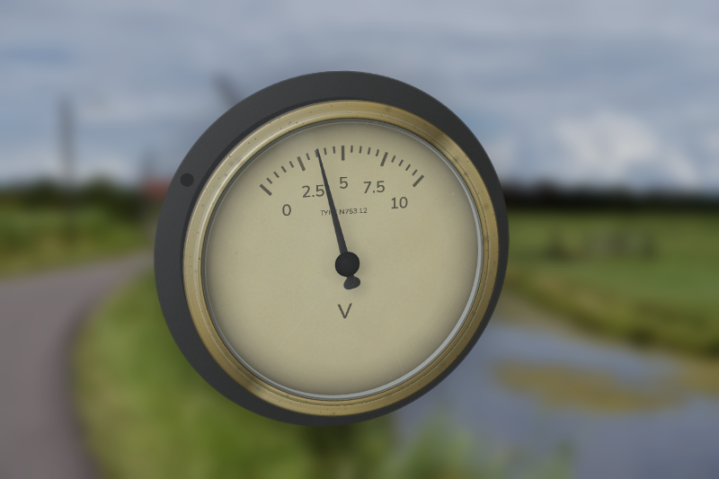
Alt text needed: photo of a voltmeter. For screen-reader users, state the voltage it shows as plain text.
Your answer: 3.5 V
